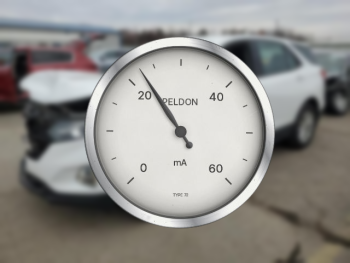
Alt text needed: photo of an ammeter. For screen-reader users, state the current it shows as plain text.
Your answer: 22.5 mA
